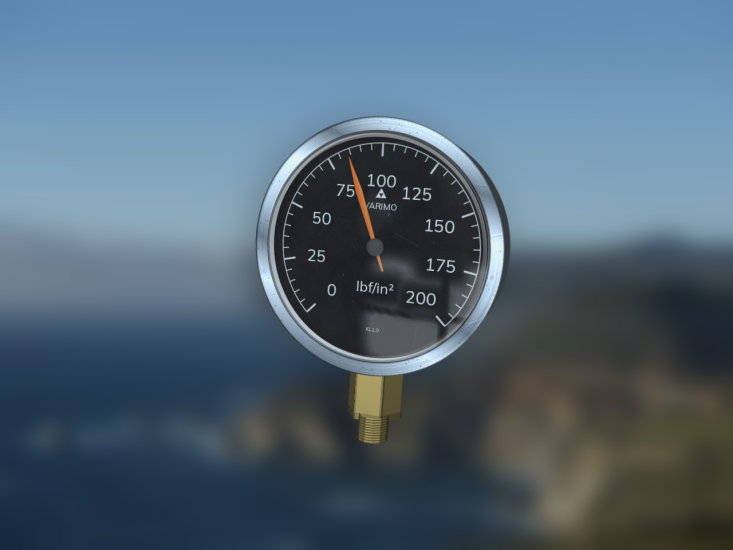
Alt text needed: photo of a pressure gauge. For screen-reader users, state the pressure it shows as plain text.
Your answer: 85 psi
